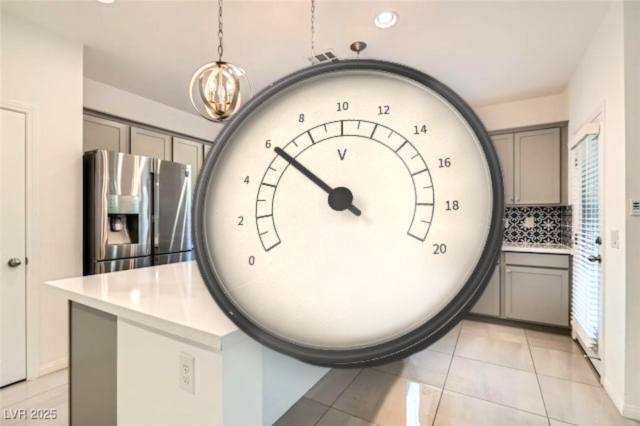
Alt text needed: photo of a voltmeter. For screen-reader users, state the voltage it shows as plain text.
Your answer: 6 V
